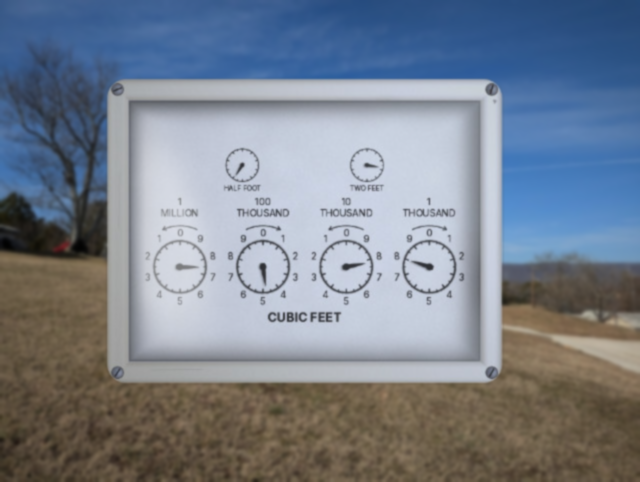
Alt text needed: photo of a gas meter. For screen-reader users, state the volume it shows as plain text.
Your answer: 747800 ft³
